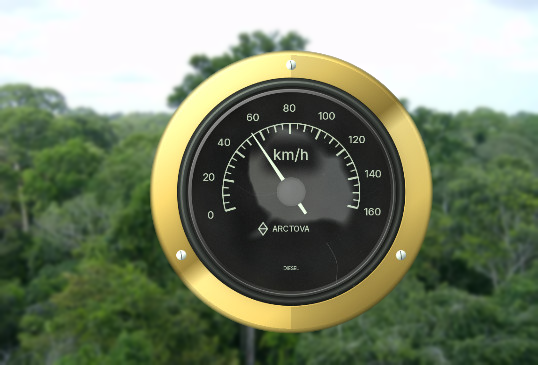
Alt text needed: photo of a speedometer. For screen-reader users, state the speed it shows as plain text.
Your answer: 55 km/h
